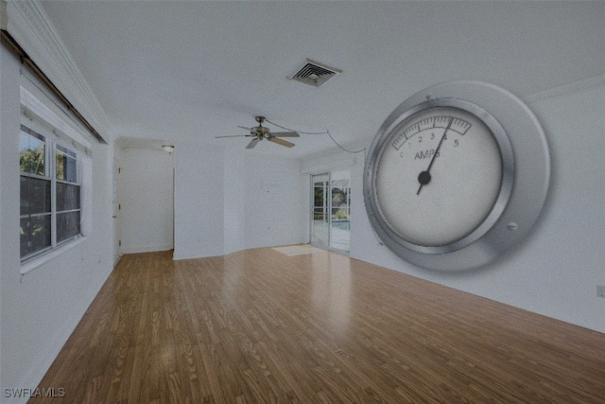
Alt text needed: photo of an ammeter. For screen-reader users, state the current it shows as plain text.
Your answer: 4 A
